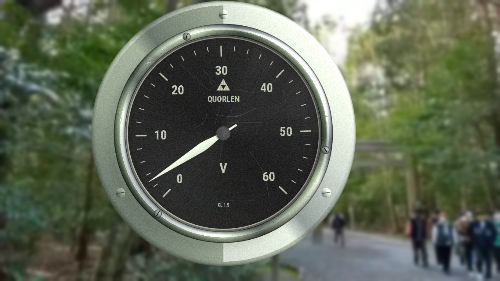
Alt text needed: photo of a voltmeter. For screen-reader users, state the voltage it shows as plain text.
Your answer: 3 V
